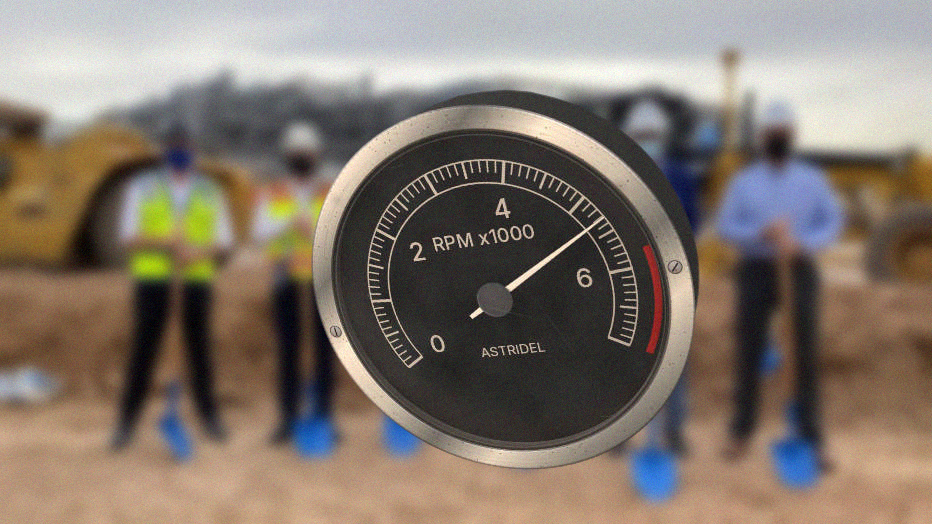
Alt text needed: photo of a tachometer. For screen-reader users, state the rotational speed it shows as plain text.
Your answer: 5300 rpm
